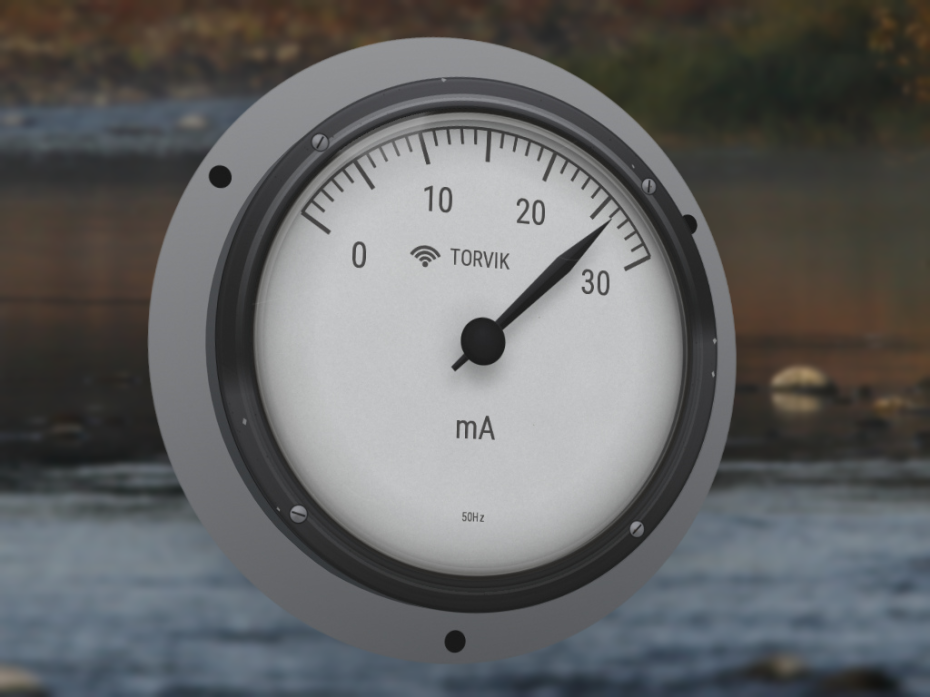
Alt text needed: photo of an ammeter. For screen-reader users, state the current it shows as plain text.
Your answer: 26 mA
